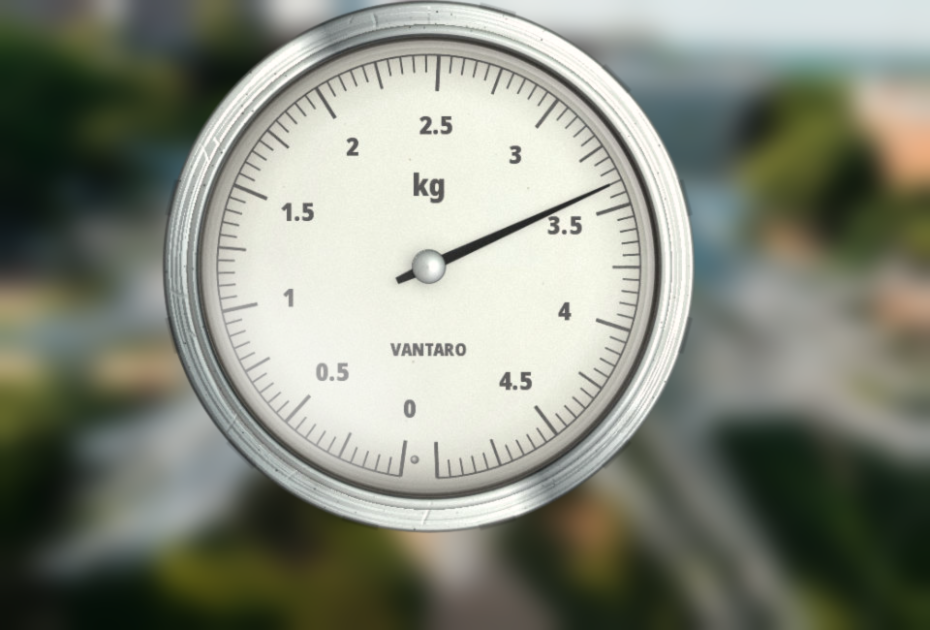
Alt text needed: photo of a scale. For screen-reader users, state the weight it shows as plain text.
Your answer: 3.4 kg
